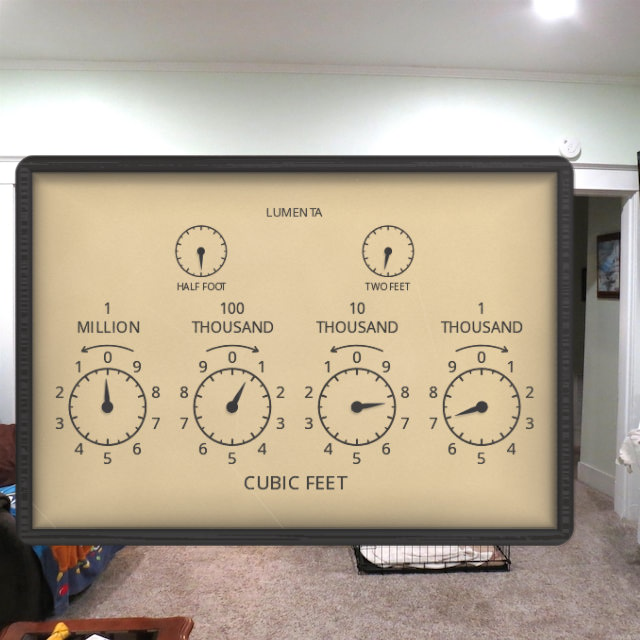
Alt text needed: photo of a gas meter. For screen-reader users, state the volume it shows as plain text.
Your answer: 7700 ft³
